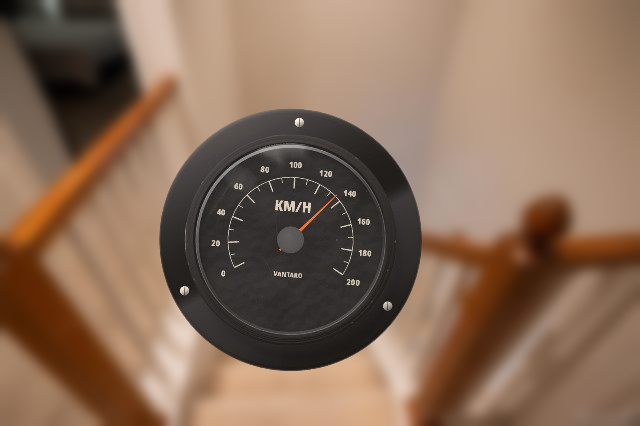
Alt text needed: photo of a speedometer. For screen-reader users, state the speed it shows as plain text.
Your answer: 135 km/h
